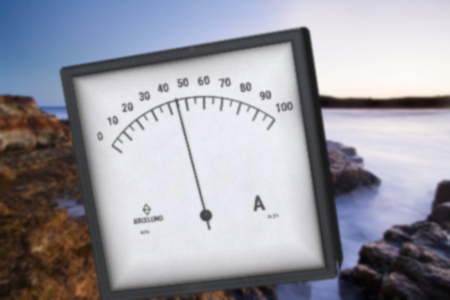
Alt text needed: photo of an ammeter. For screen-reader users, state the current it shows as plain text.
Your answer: 45 A
